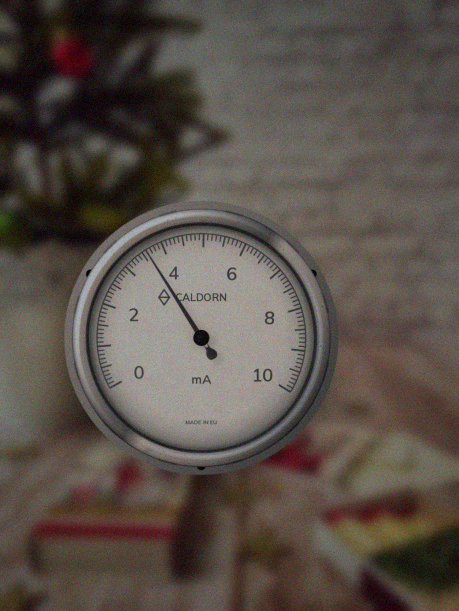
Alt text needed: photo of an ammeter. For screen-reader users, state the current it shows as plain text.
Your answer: 3.6 mA
